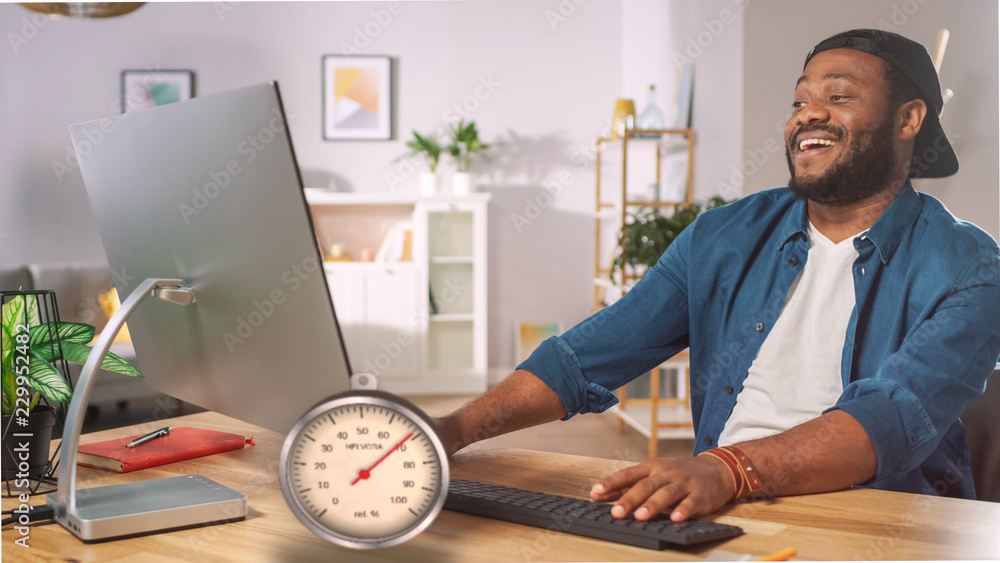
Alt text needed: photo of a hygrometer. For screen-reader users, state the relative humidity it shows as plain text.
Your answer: 68 %
